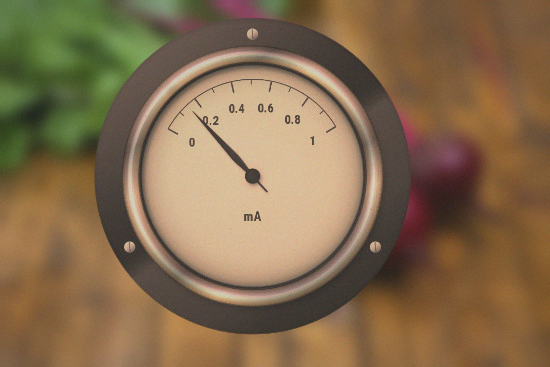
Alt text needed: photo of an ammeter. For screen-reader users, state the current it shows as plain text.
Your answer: 0.15 mA
